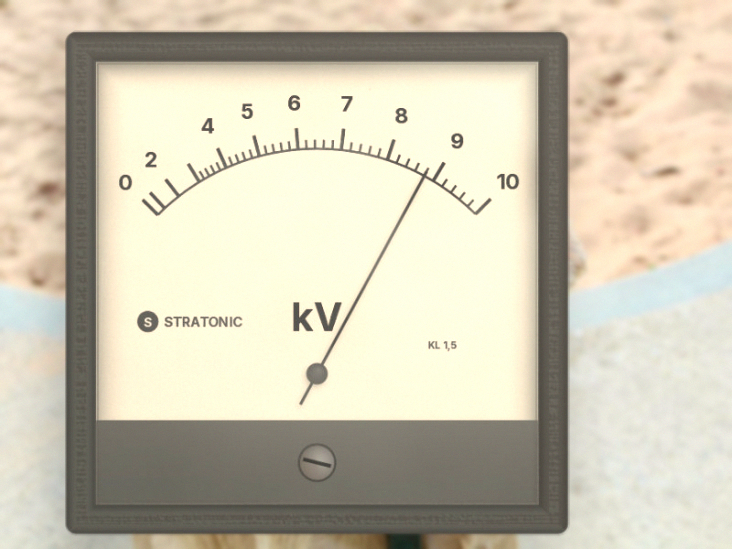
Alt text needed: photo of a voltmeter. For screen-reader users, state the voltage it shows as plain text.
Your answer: 8.8 kV
